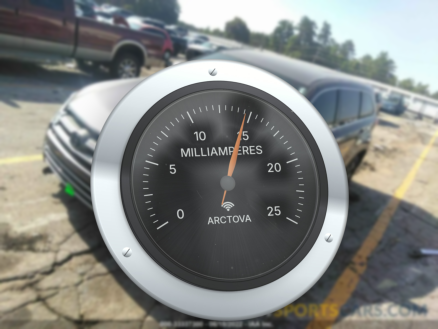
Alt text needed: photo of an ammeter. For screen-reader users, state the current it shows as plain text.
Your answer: 14.5 mA
